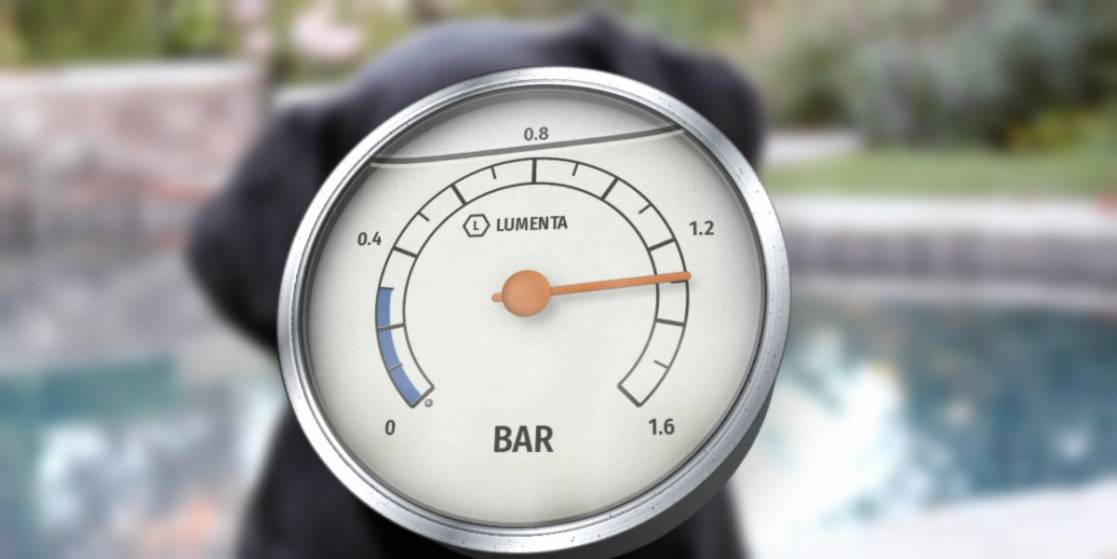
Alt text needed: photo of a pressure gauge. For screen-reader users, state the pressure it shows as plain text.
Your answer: 1.3 bar
